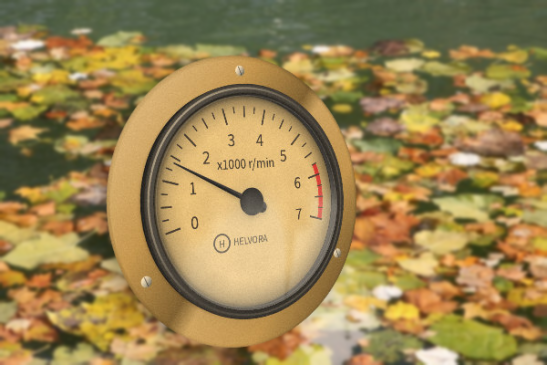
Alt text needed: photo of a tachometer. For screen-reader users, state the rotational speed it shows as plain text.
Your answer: 1375 rpm
